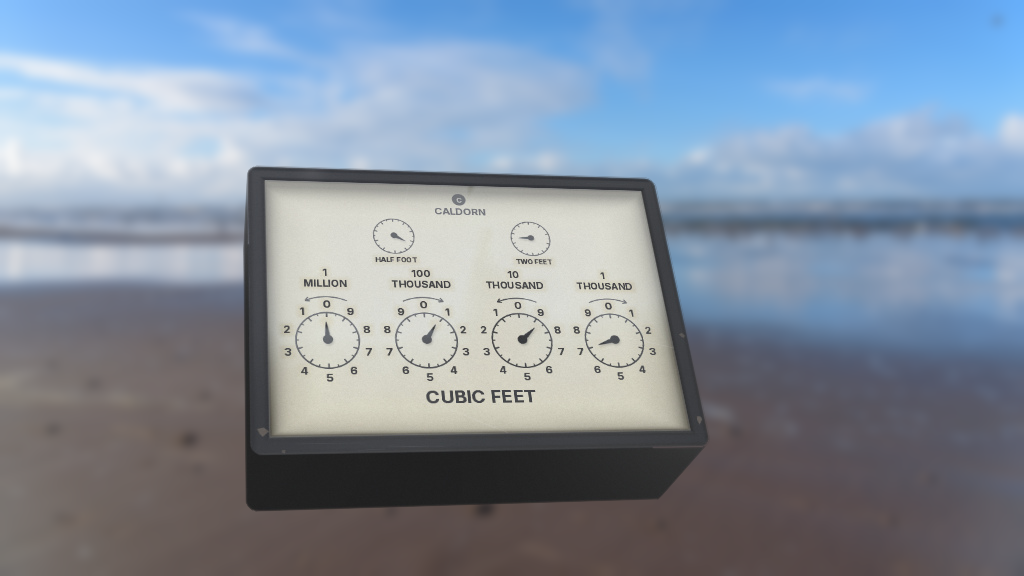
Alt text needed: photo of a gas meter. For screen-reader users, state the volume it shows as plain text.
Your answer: 8700 ft³
